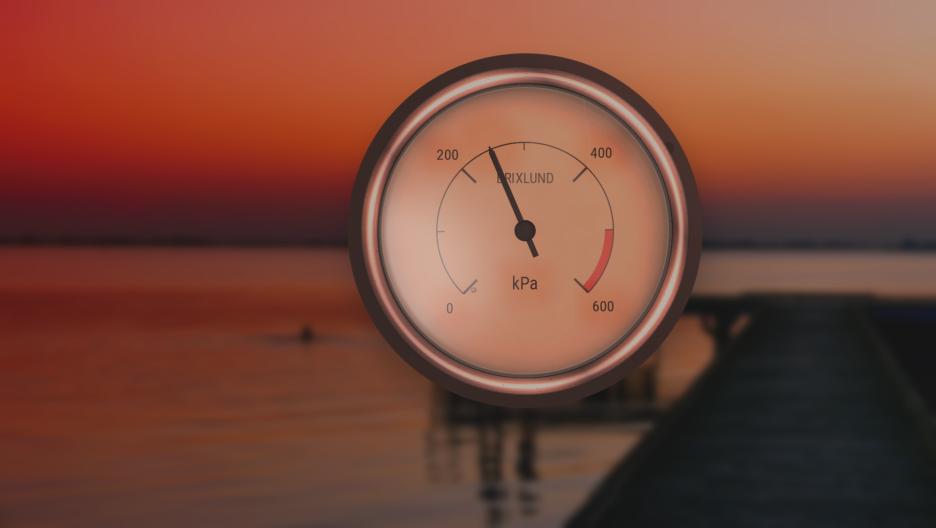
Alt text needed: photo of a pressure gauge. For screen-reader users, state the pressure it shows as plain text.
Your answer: 250 kPa
